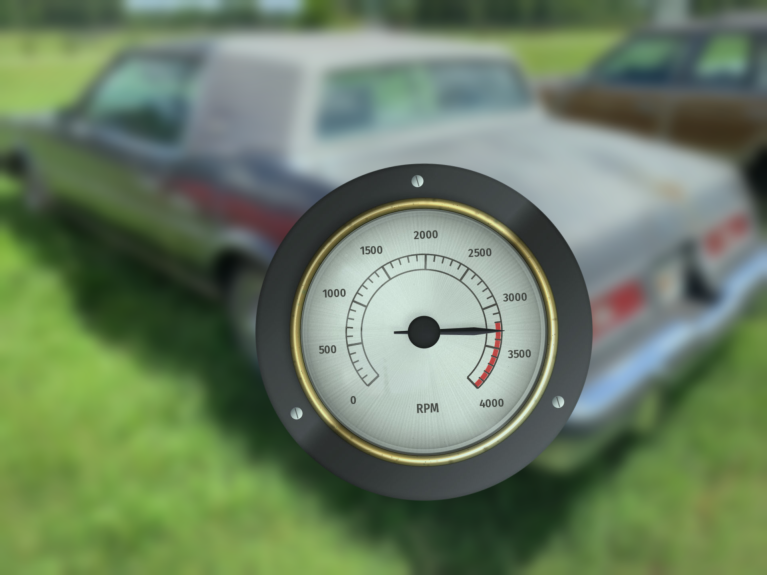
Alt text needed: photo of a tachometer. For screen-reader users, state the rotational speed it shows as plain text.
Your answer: 3300 rpm
